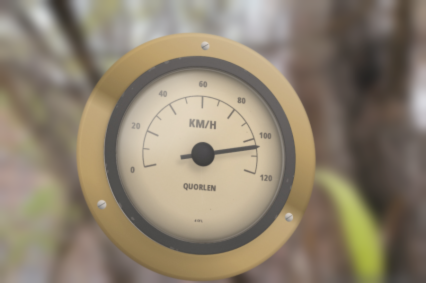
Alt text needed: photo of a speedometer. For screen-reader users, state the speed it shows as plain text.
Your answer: 105 km/h
